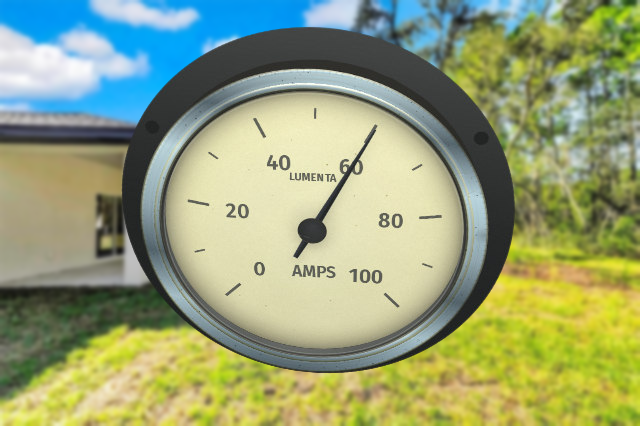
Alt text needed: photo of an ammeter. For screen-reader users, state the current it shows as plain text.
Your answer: 60 A
